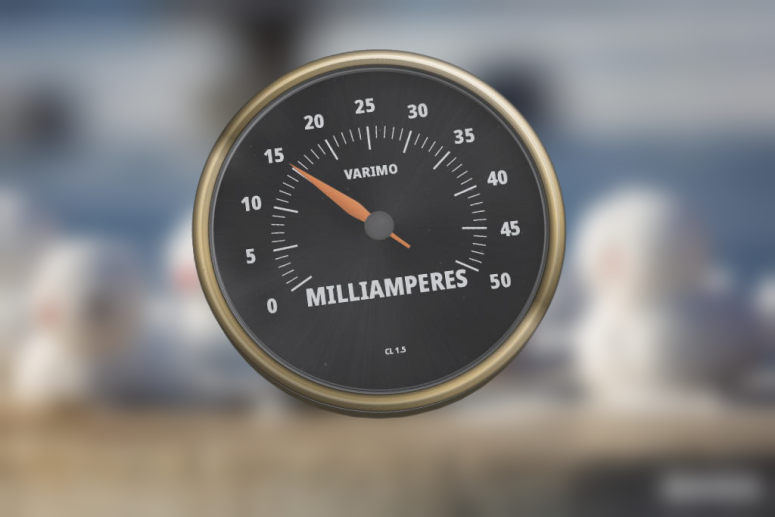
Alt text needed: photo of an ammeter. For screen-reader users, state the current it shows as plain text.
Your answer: 15 mA
